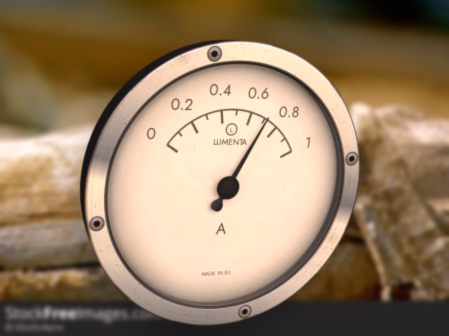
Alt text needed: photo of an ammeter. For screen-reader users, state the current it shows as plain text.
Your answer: 0.7 A
